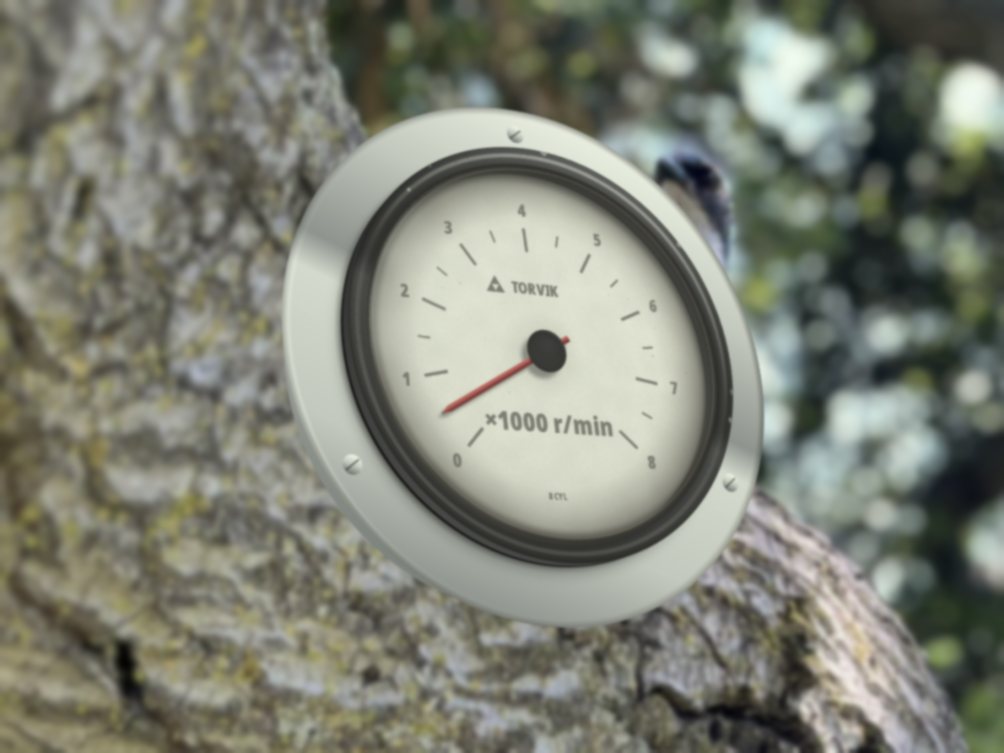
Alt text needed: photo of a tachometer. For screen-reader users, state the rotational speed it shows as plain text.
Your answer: 500 rpm
